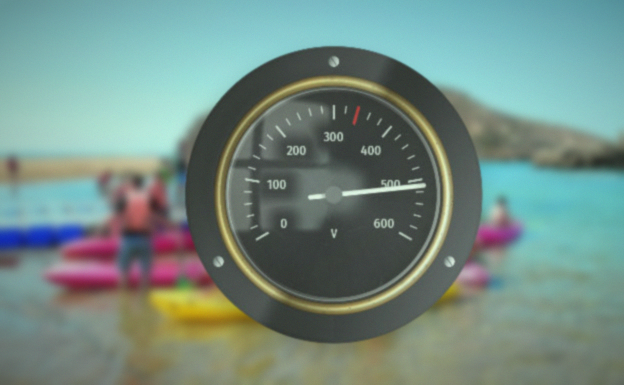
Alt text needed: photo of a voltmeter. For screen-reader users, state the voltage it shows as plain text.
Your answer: 510 V
